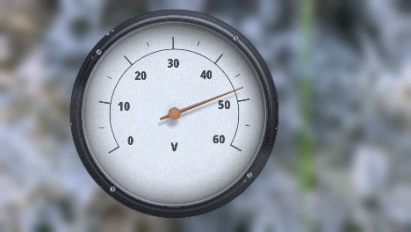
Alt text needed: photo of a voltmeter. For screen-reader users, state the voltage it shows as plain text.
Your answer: 47.5 V
